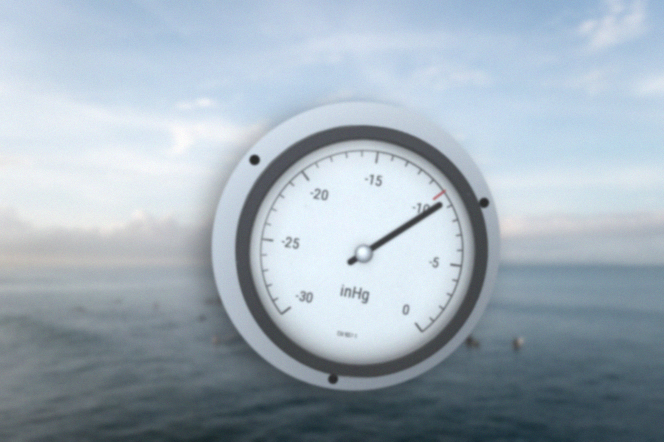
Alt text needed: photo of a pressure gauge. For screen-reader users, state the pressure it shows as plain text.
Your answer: -9.5 inHg
